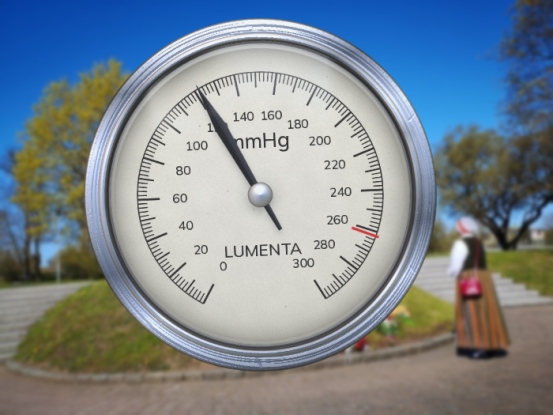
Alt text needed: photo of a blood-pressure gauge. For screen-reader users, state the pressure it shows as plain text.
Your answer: 122 mmHg
